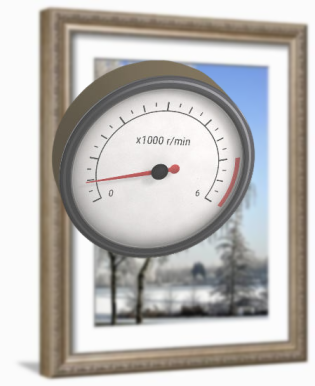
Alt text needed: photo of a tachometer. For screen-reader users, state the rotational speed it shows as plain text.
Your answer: 500 rpm
